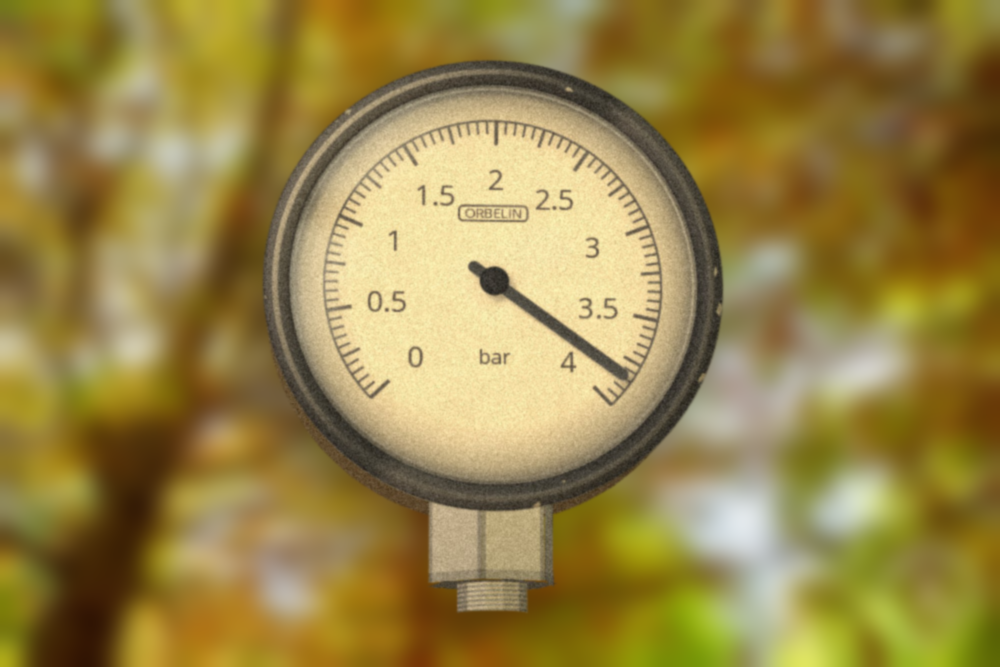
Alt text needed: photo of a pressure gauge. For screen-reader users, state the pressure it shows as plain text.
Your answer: 3.85 bar
